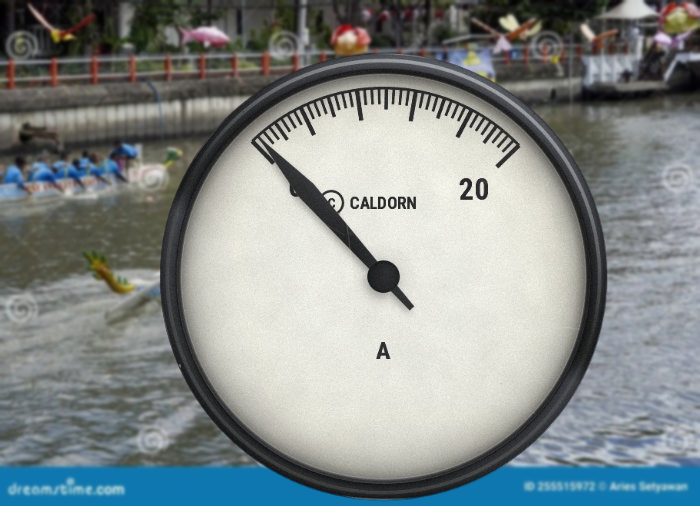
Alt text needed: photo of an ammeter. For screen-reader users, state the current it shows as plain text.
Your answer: 0.5 A
